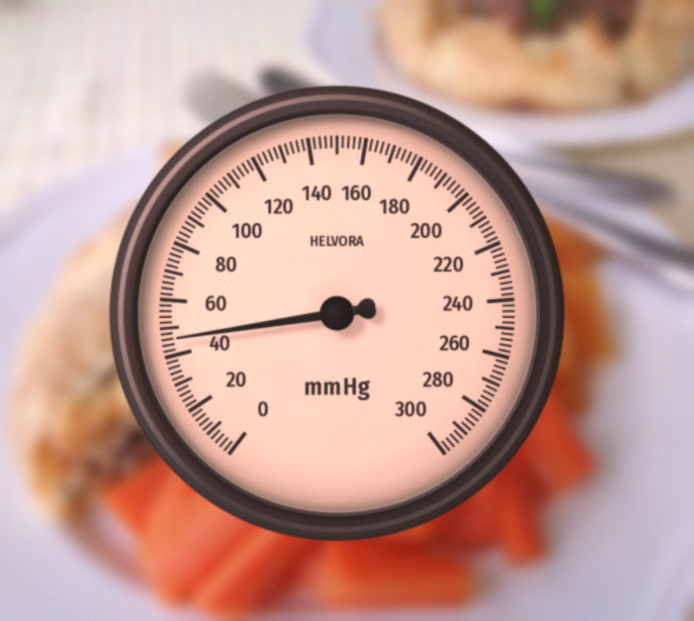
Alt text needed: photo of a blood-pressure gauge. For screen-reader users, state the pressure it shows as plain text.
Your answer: 46 mmHg
